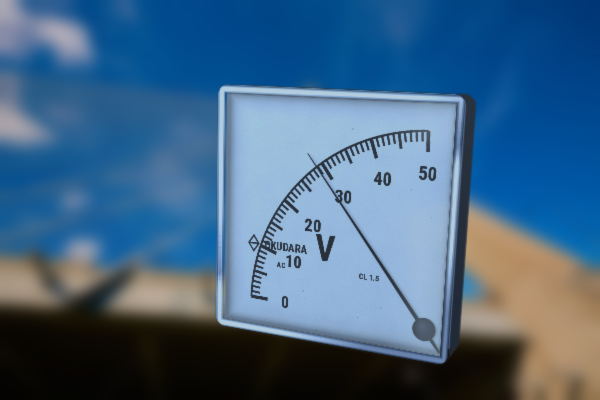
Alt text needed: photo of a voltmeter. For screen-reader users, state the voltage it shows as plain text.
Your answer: 29 V
